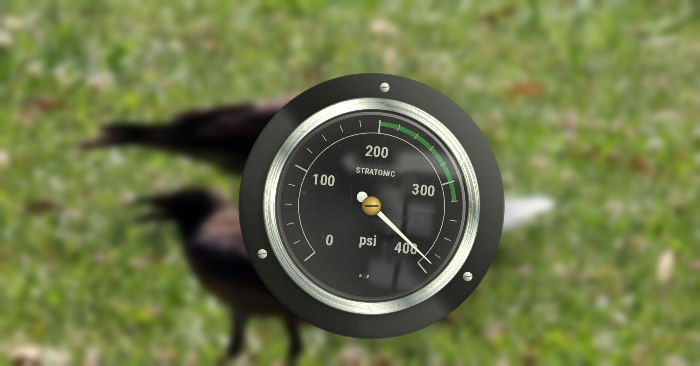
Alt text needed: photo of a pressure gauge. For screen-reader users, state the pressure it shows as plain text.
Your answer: 390 psi
